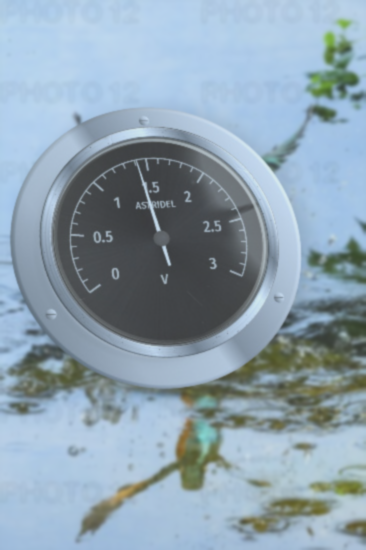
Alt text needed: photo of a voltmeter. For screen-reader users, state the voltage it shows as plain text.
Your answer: 1.4 V
